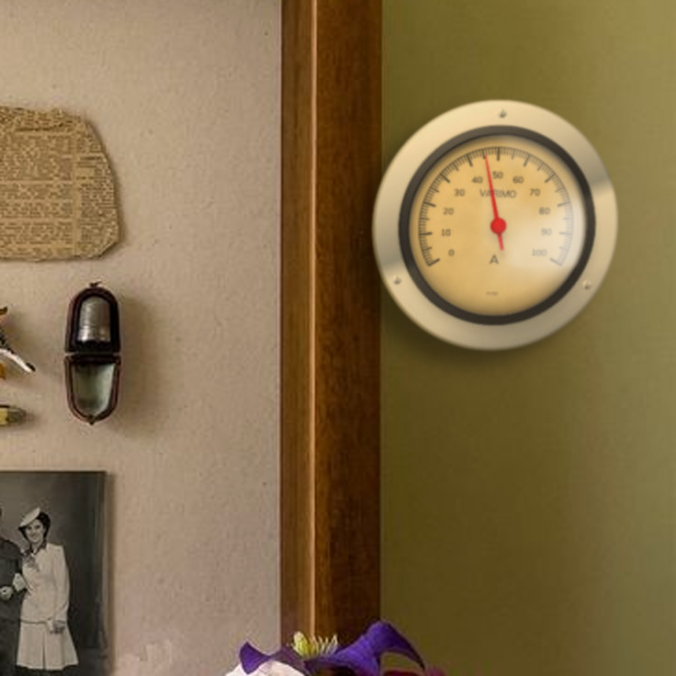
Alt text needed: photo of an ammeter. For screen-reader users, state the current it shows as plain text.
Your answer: 45 A
